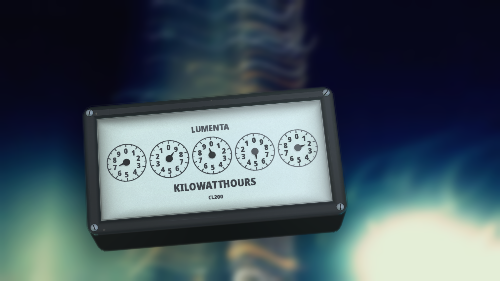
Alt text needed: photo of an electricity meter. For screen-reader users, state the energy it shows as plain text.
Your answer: 68952 kWh
